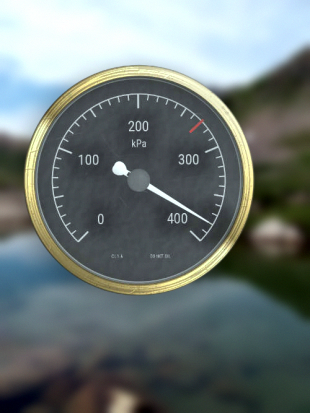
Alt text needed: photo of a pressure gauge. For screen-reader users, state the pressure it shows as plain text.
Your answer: 380 kPa
